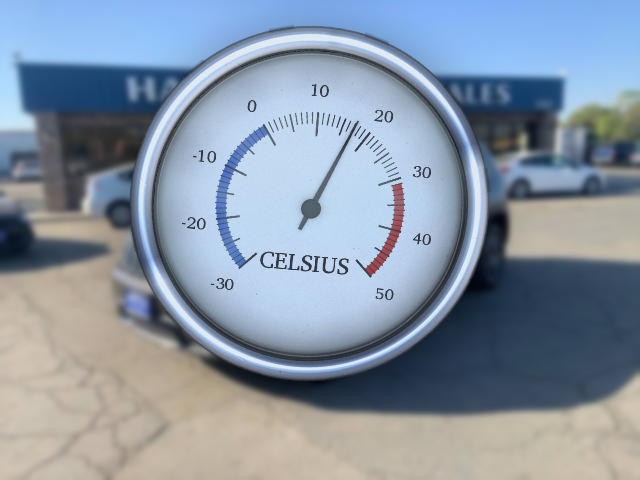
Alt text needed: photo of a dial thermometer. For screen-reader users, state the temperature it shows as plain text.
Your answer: 17 °C
